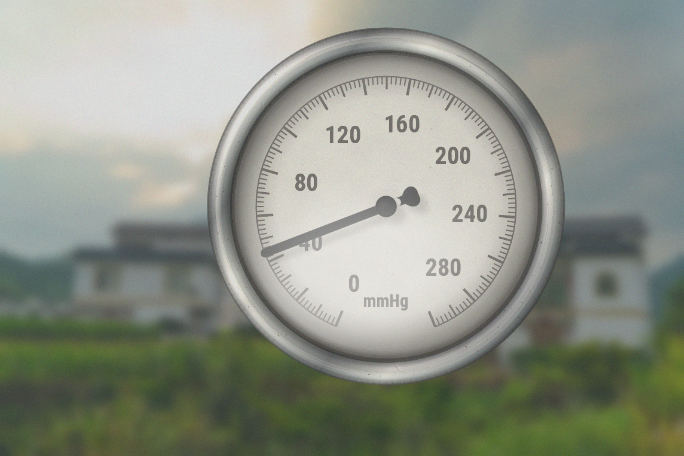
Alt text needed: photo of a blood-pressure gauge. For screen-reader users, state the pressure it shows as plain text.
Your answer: 44 mmHg
